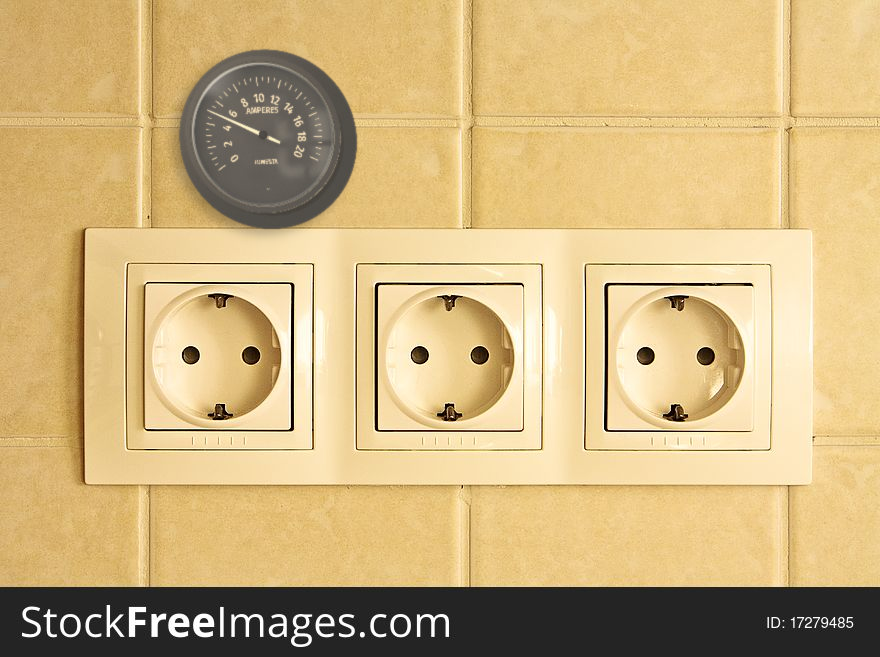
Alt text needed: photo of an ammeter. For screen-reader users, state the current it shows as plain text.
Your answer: 5 A
